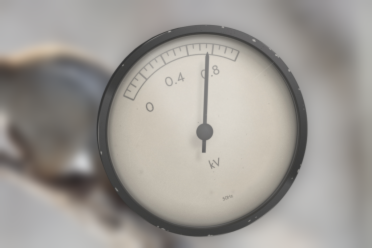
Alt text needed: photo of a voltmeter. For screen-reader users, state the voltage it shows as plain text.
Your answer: 0.75 kV
